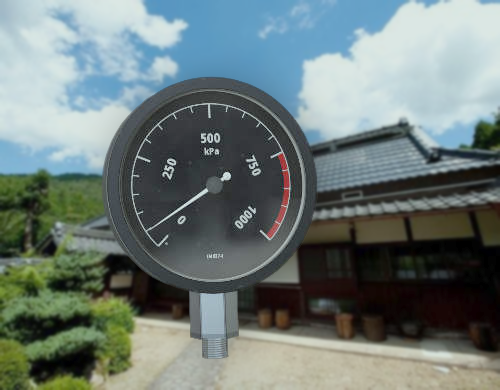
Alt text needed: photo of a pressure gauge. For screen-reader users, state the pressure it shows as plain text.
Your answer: 50 kPa
